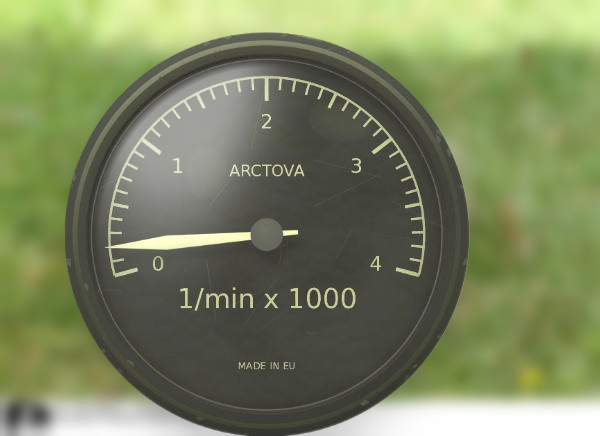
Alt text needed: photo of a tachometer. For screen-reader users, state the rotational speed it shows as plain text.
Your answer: 200 rpm
